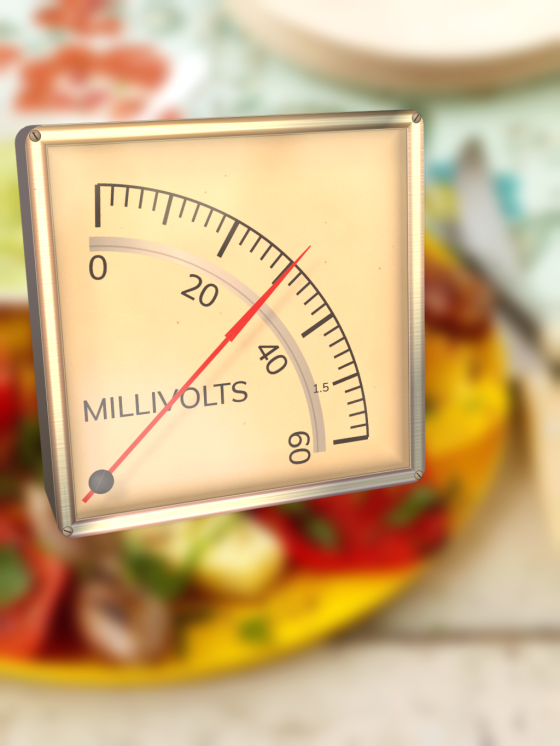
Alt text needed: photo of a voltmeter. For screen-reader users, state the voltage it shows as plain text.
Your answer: 30 mV
